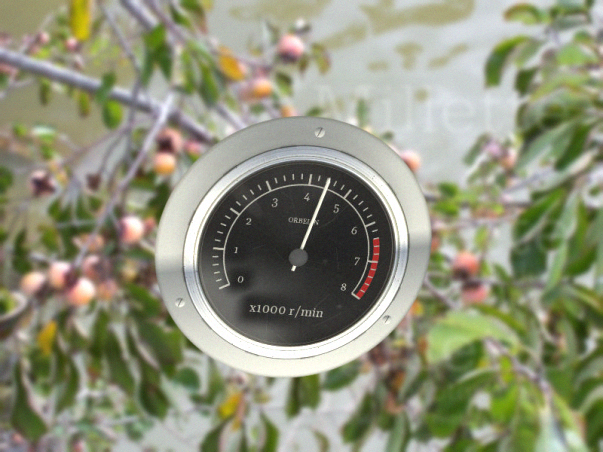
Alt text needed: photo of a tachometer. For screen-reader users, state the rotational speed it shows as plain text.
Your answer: 4400 rpm
